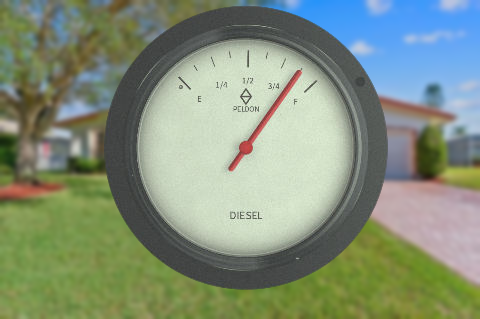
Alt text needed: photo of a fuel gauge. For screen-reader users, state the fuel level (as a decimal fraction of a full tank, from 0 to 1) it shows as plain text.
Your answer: 0.875
